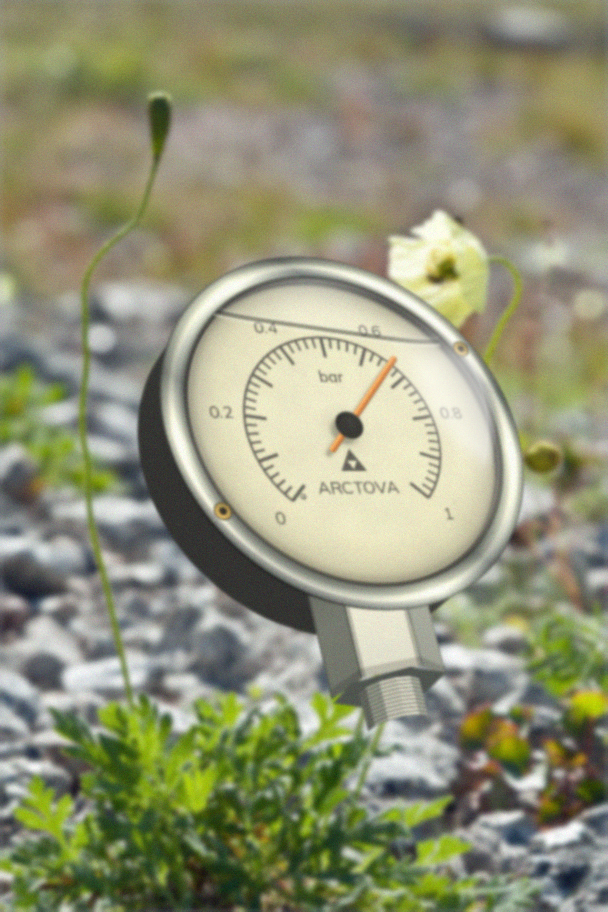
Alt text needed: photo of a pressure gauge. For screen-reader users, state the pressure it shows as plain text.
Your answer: 0.66 bar
